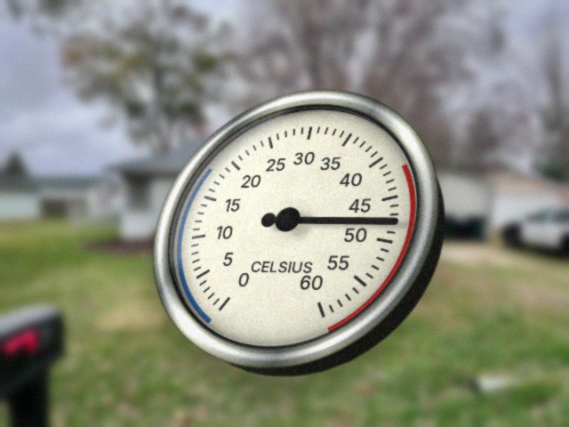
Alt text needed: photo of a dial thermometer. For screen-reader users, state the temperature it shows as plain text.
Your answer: 48 °C
